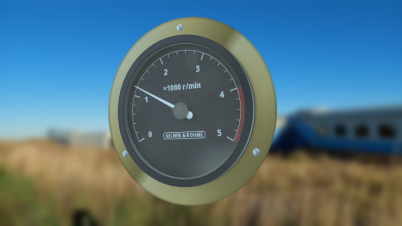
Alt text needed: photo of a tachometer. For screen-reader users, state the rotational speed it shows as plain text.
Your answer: 1200 rpm
